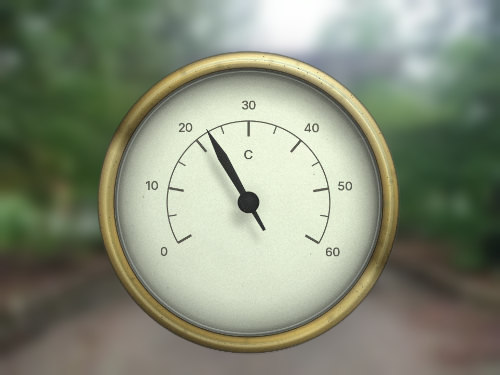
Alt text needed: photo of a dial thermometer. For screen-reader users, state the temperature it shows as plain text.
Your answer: 22.5 °C
